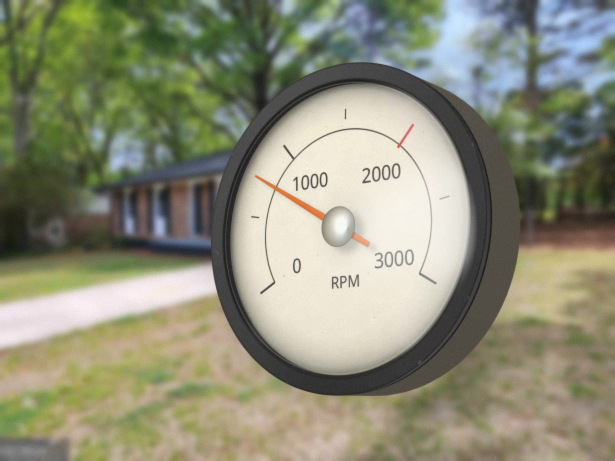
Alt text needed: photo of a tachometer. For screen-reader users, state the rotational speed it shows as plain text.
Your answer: 750 rpm
